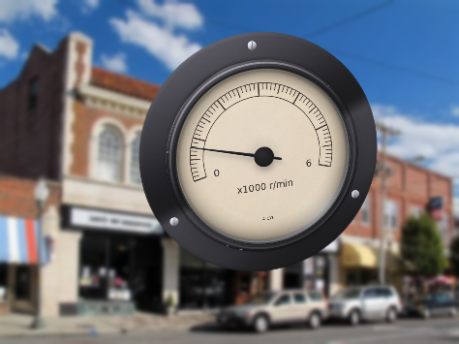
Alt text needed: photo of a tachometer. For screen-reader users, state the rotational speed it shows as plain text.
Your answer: 800 rpm
